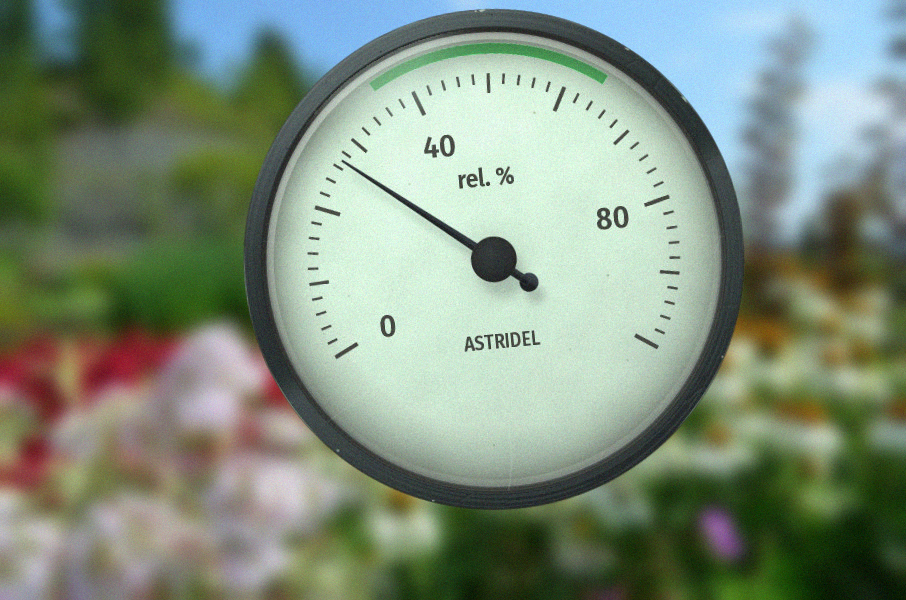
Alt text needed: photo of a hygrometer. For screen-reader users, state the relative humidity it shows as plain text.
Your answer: 27 %
